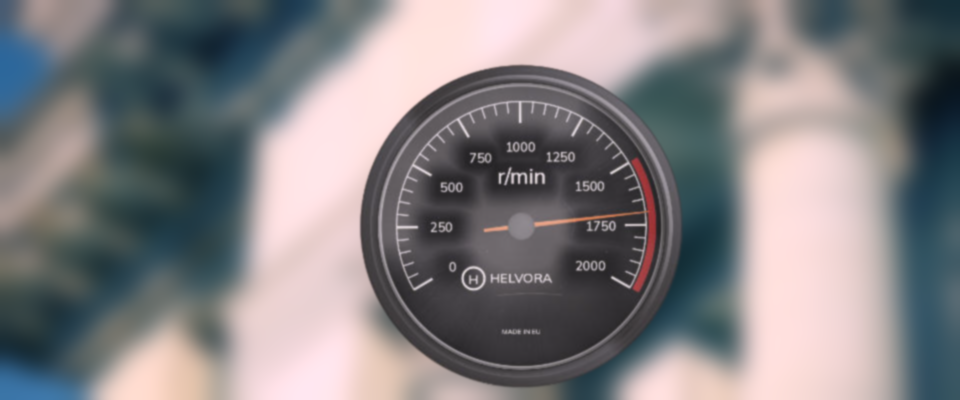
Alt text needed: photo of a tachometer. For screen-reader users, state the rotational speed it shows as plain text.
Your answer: 1700 rpm
